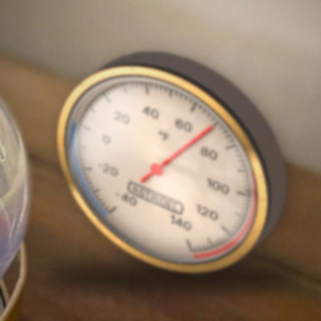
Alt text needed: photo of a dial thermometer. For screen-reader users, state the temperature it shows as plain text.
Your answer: 70 °F
